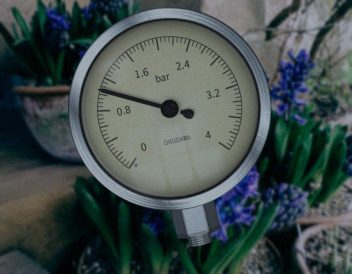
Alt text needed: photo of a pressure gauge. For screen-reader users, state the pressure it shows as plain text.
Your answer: 1.05 bar
